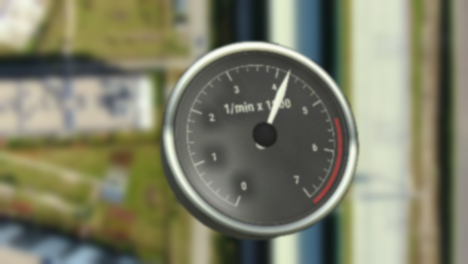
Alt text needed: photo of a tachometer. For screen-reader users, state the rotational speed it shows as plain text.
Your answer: 4200 rpm
